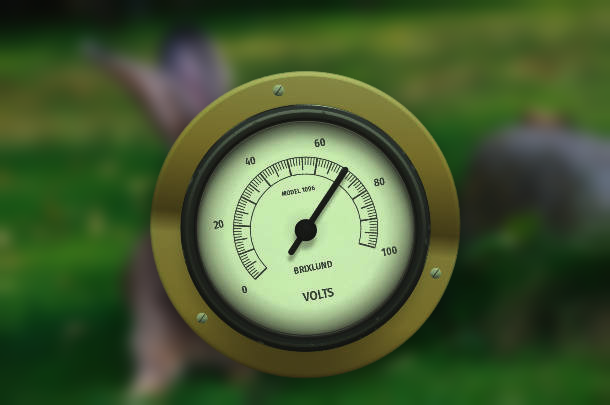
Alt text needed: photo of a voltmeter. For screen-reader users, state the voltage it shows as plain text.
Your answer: 70 V
